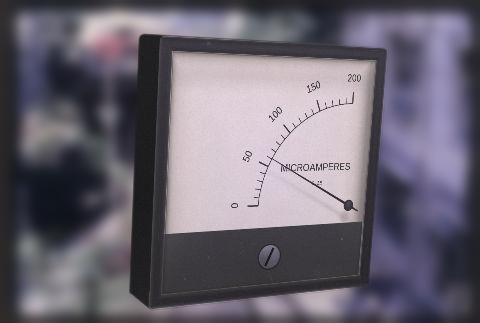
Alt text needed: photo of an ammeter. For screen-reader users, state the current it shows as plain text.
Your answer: 60 µA
